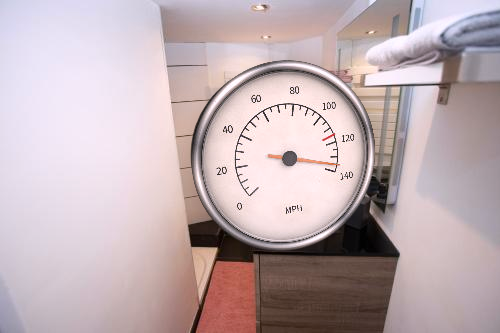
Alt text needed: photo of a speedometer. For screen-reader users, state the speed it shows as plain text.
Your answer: 135 mph
